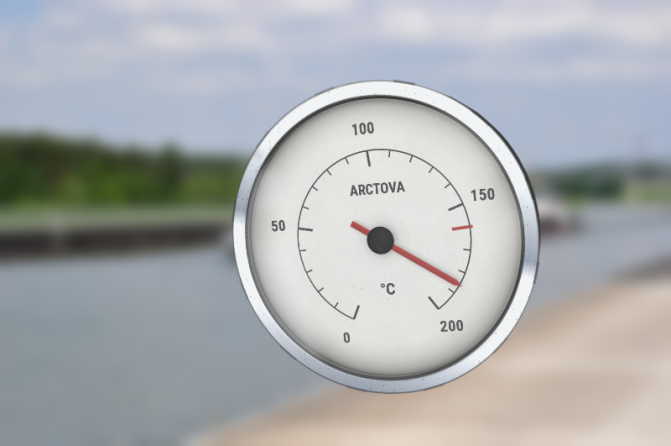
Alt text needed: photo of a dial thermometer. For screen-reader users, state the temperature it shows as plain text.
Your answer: 185 °C
